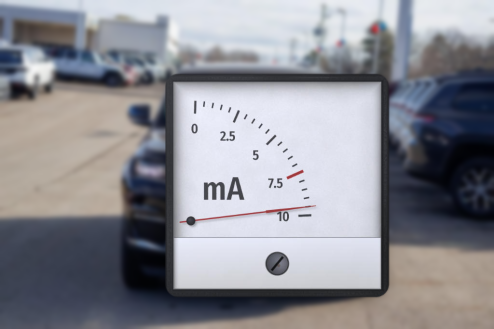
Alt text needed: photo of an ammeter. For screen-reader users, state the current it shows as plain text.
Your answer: 9.5 mA
